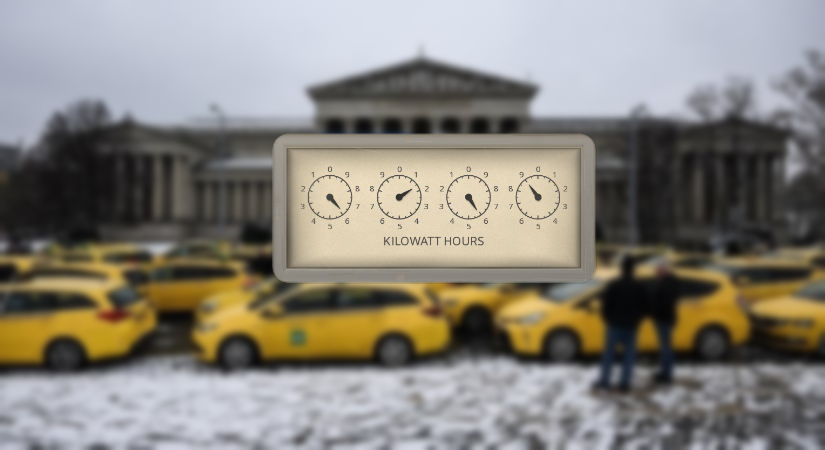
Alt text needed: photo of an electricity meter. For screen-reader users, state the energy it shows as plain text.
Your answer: 6159 kWh
